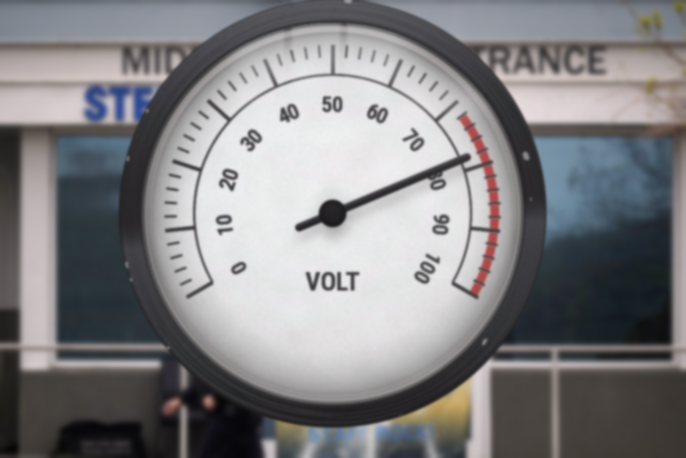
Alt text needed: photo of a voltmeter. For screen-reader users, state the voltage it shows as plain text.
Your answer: 78 V
